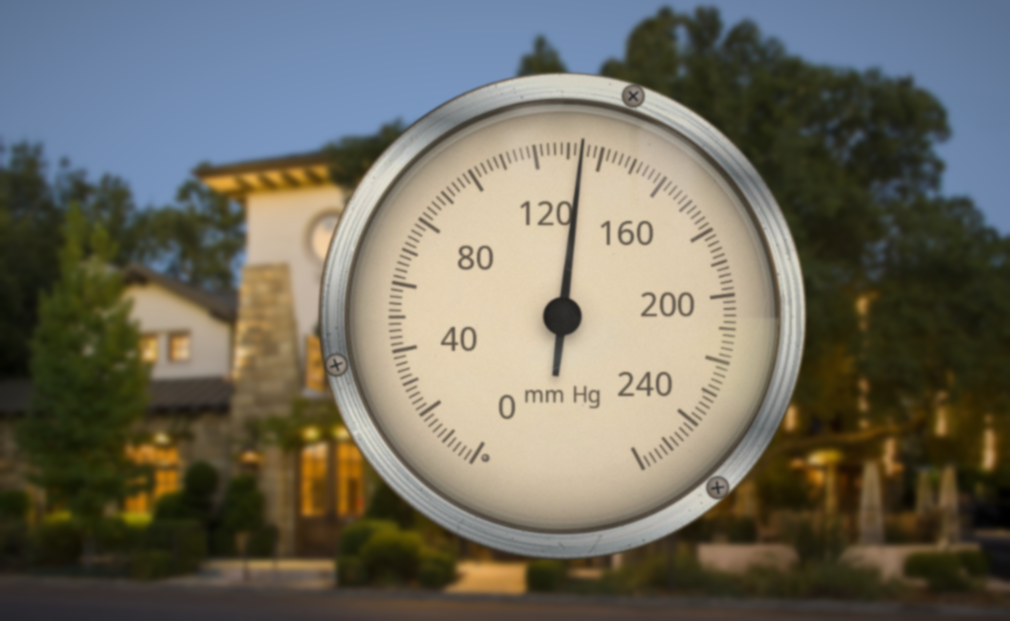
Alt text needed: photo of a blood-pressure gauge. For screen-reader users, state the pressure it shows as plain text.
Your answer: 134 mmHg
